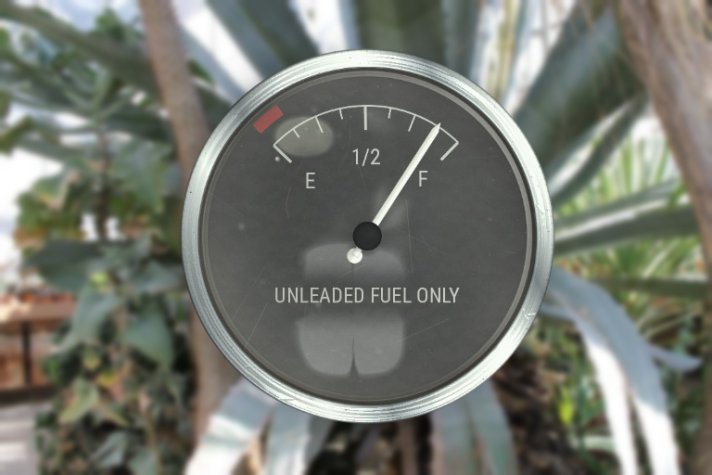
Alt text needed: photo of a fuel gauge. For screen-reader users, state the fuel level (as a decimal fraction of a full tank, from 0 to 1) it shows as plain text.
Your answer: 0.875
